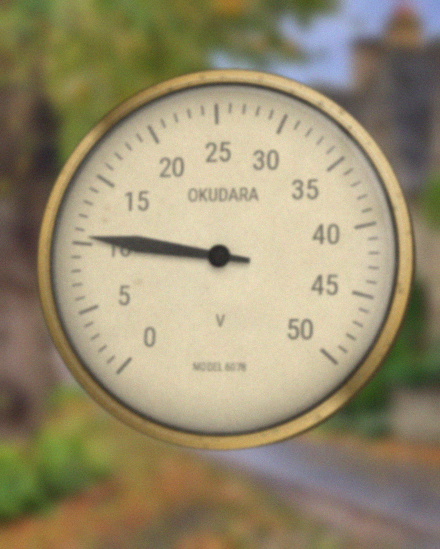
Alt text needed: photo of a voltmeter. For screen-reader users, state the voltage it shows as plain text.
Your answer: 10.5 V
